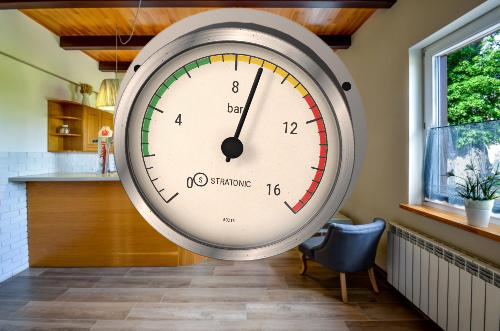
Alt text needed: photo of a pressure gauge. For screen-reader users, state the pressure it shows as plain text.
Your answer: 9 bar
